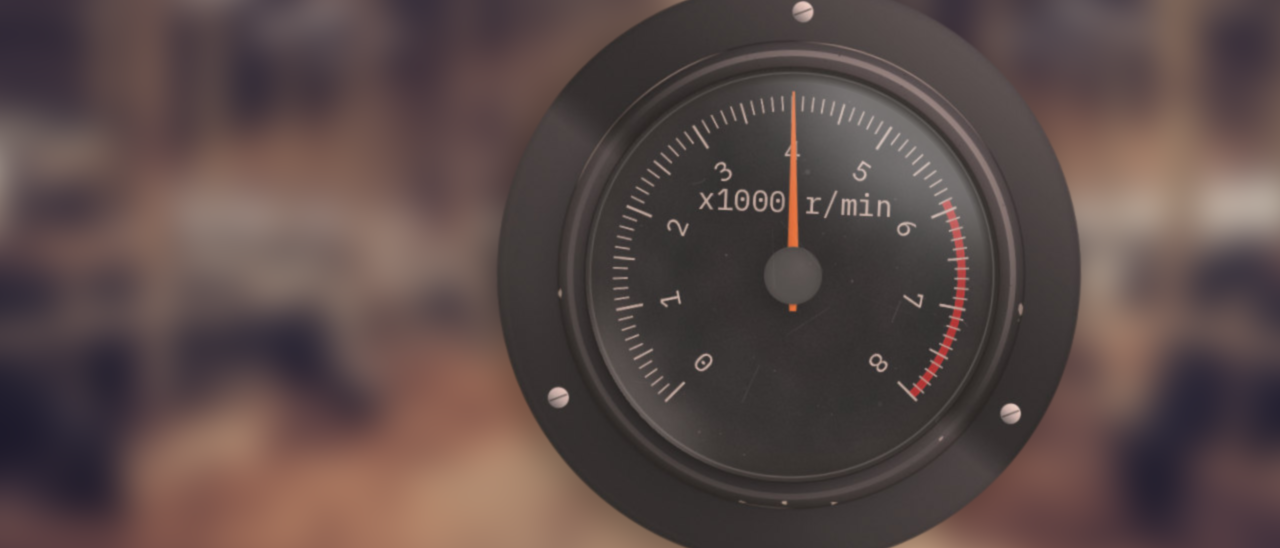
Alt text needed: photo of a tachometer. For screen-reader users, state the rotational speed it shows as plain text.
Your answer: 4000 rpm
